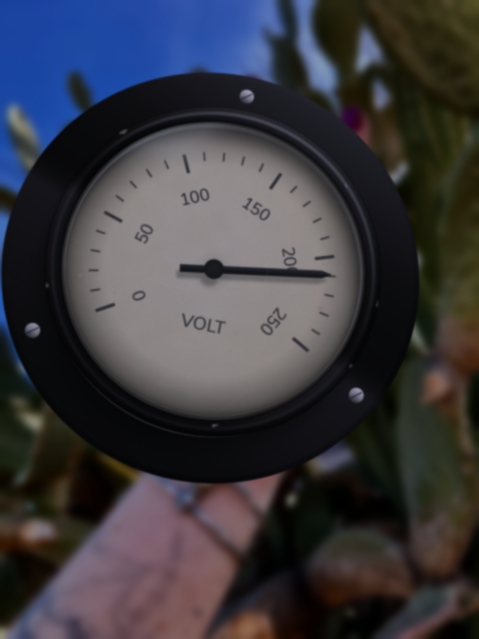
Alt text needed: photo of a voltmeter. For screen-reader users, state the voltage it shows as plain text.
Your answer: 210 V
